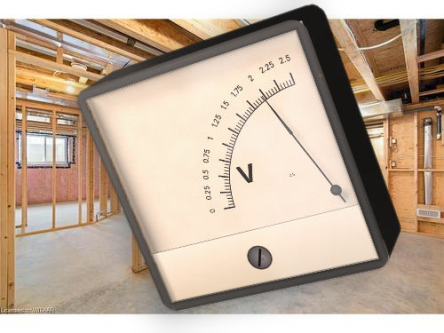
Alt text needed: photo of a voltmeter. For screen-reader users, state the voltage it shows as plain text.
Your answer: 2 V
